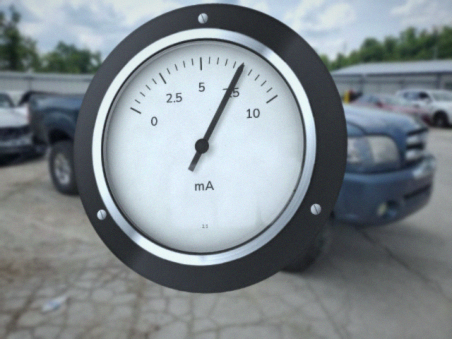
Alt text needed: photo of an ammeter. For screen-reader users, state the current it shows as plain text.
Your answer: 7.5 mA
